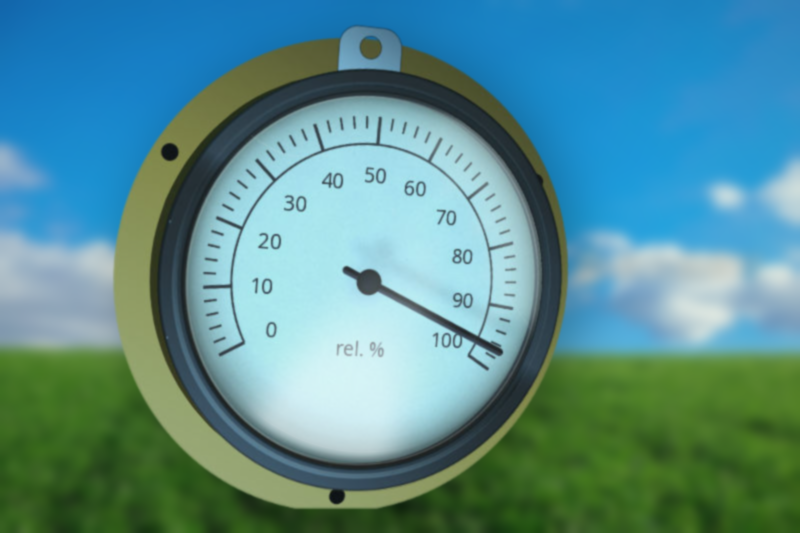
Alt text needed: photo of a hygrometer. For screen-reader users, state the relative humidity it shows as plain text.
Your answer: 97 %
